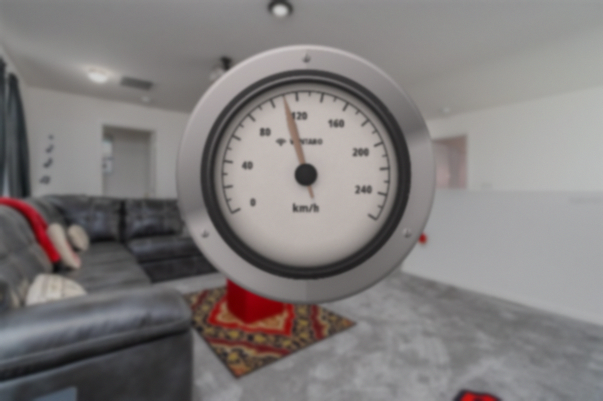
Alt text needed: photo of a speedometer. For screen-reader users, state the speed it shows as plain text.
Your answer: 110 km/h
